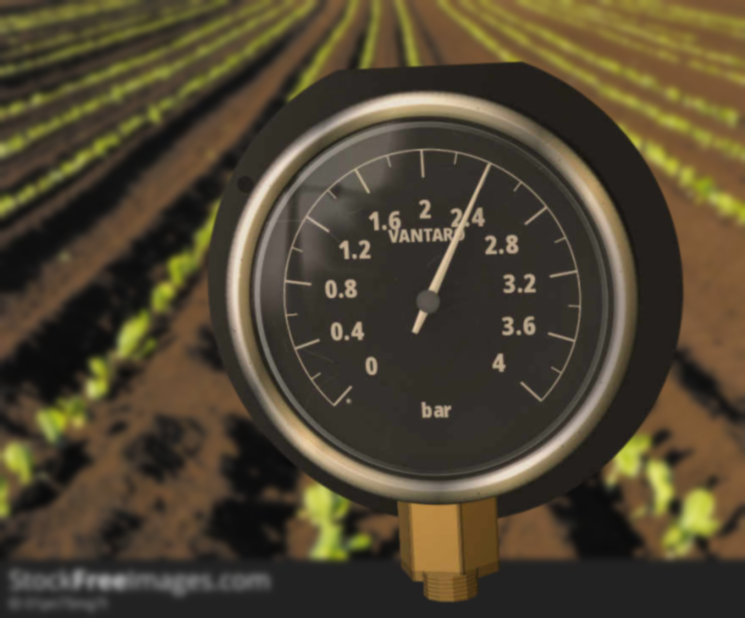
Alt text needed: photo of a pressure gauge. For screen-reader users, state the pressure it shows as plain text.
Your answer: 2.4 bar
